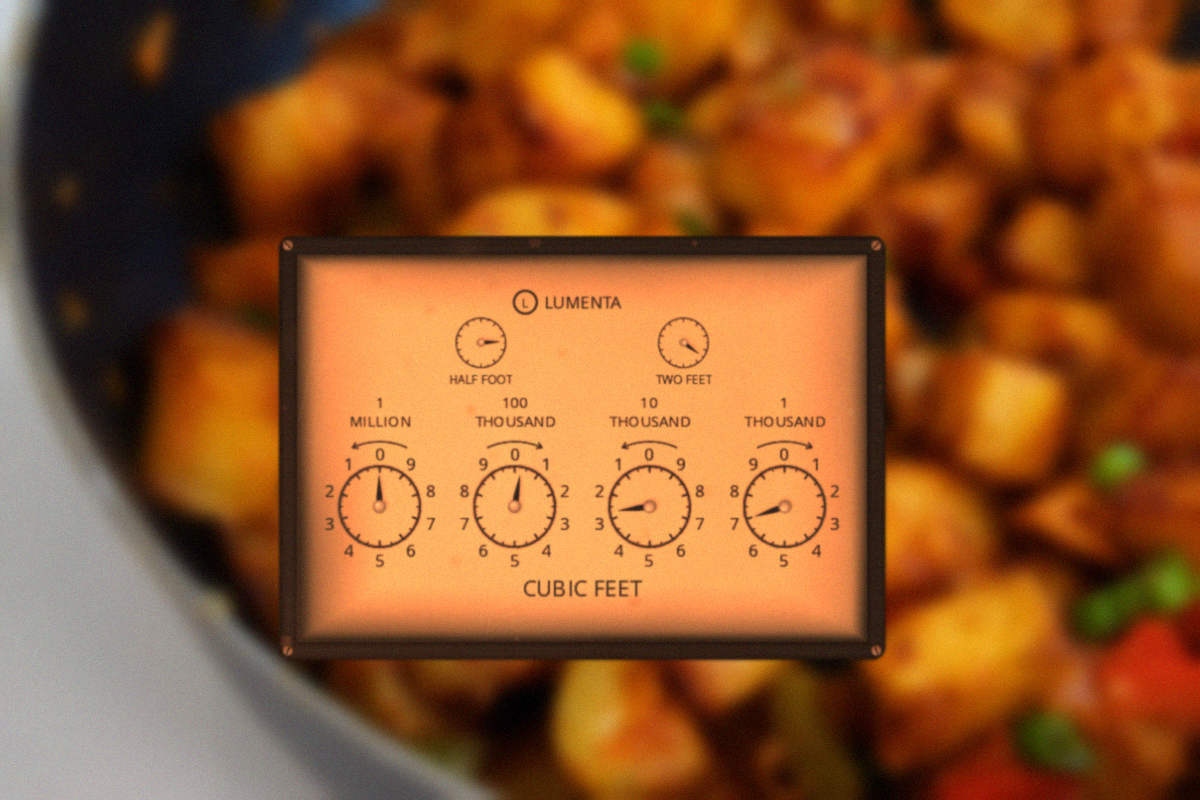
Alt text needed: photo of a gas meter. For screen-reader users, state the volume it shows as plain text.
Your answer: 2700 ft³
